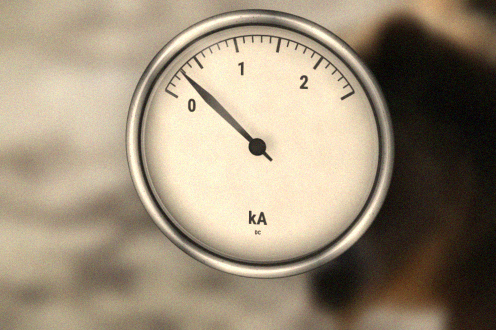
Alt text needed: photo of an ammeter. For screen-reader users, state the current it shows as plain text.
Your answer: 0.3 kA
